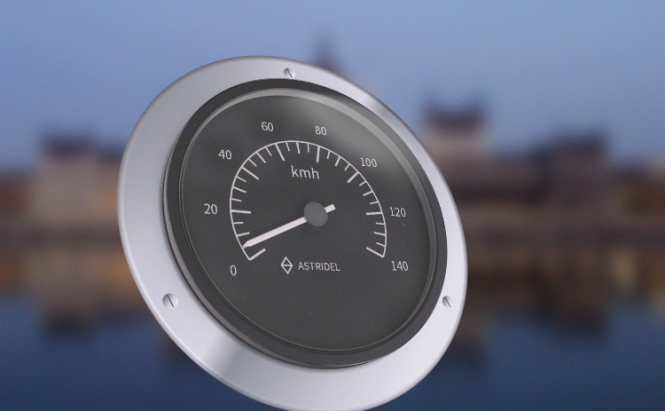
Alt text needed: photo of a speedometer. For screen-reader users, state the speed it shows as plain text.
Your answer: 5 km/h
